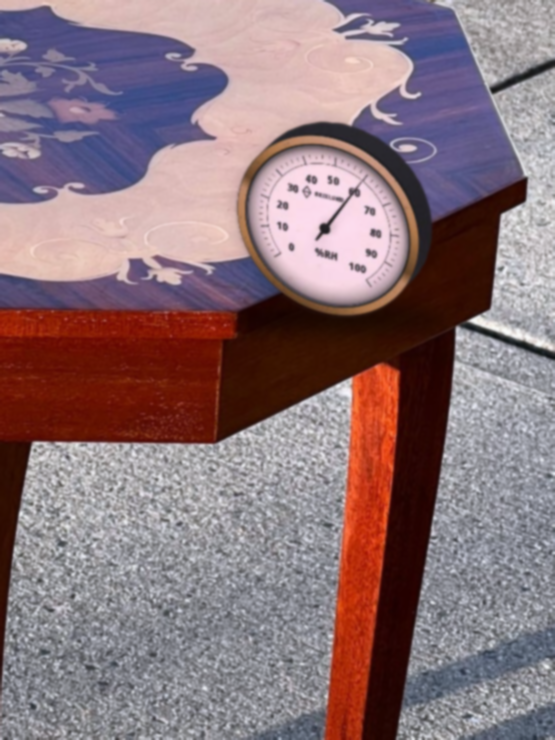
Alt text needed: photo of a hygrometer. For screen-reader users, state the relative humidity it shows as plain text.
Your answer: 60 %
